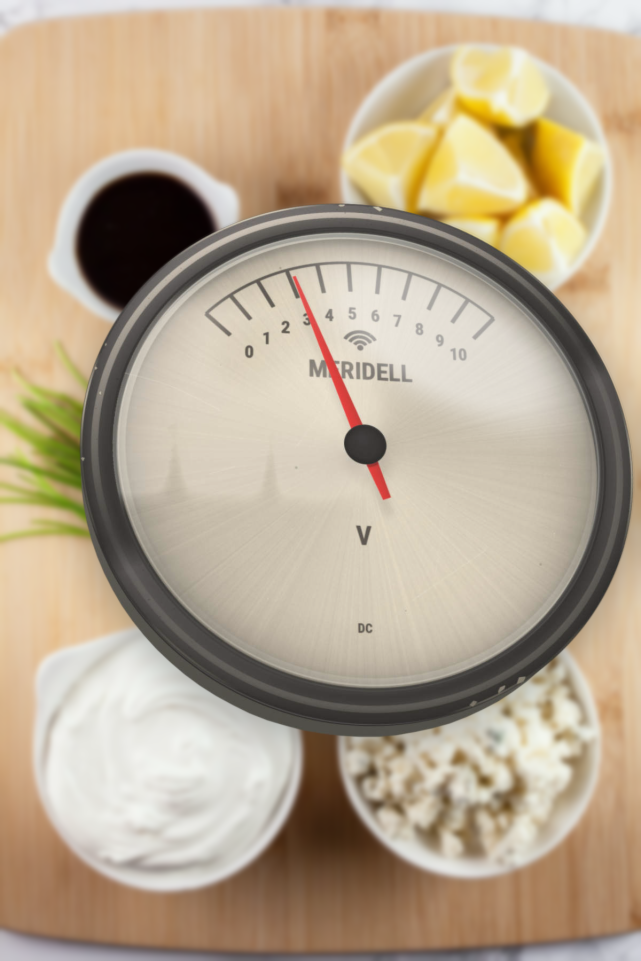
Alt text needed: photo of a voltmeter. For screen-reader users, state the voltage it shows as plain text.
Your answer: 3 V
